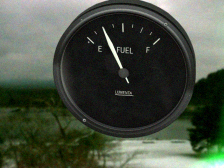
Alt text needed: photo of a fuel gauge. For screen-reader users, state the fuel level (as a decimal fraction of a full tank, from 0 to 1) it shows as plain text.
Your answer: 0.25
